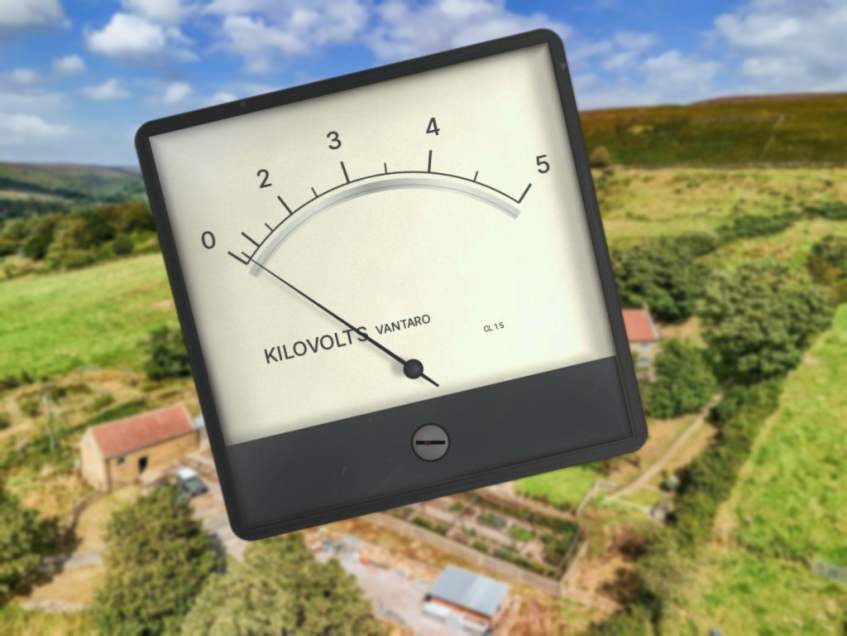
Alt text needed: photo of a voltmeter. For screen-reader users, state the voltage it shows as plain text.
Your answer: 0.5 kV
